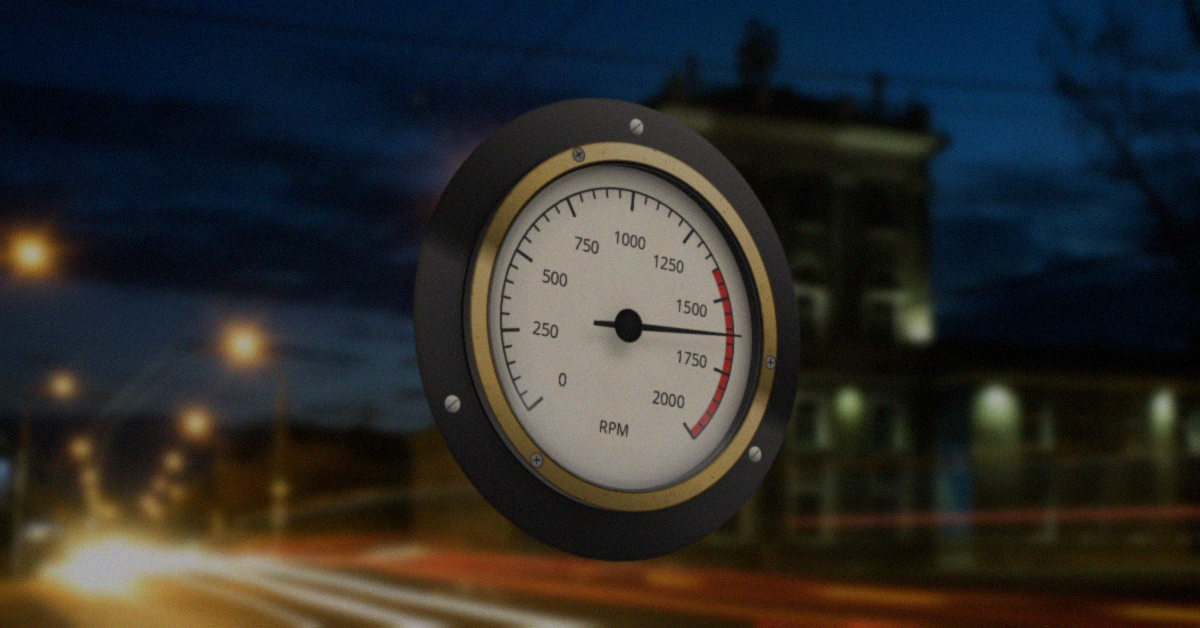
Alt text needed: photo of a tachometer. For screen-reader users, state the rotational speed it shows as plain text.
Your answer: 1625 rpm
